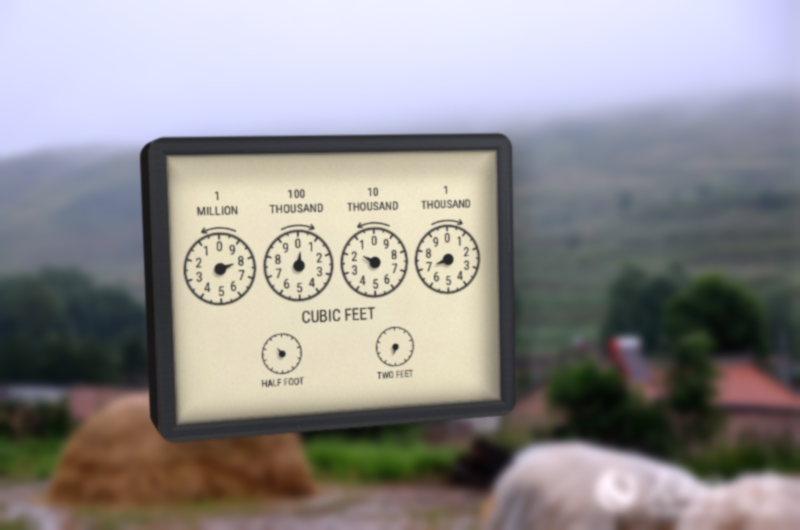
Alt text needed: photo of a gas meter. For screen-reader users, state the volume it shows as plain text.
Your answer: 801700 ft³
